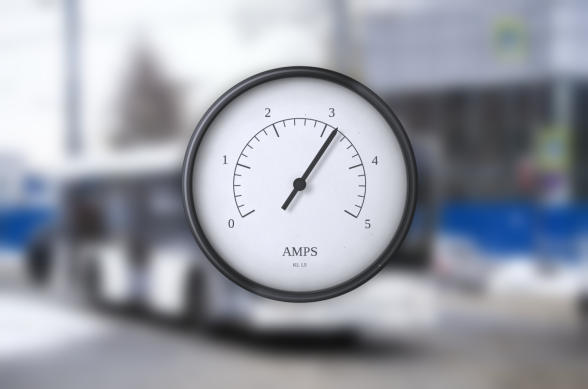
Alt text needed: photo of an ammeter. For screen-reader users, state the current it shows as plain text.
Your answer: 3.2 A
